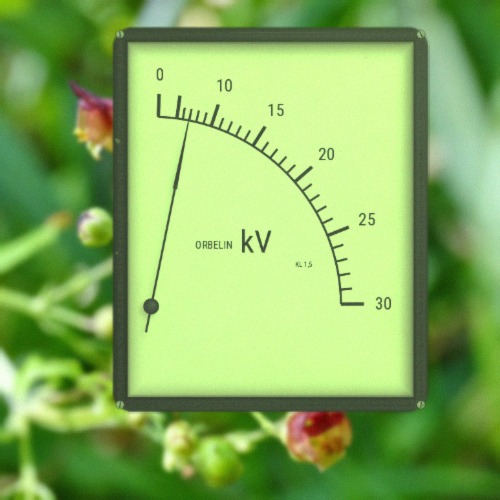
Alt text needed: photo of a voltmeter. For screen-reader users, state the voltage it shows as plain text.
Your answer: 7 kV
